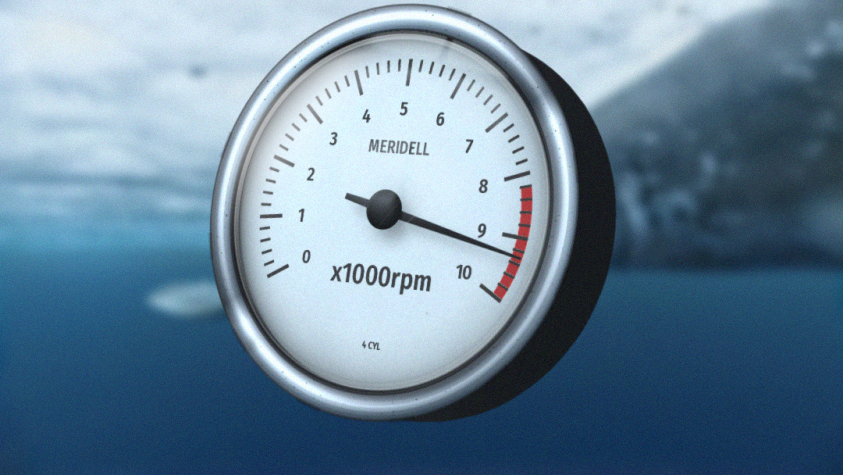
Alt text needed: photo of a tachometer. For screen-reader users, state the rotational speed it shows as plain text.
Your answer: 9300 rpm
